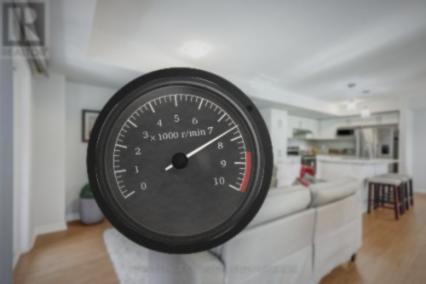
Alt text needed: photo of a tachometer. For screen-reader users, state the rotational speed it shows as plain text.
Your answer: 7600 rpm
